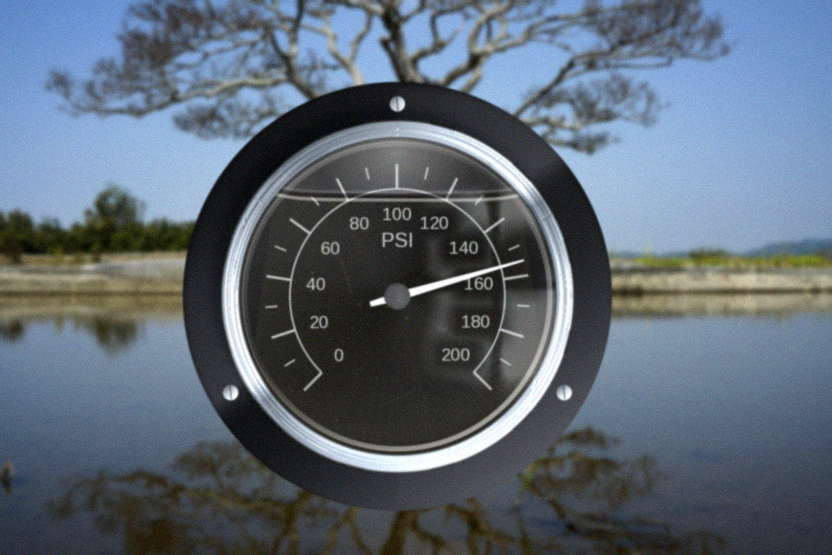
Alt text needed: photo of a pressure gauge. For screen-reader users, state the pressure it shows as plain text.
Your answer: 155 psi
